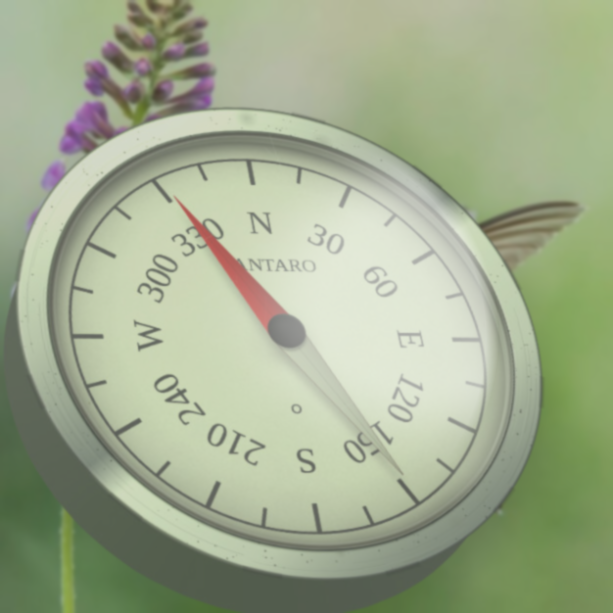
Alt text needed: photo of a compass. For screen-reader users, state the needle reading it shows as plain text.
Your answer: 330 °
